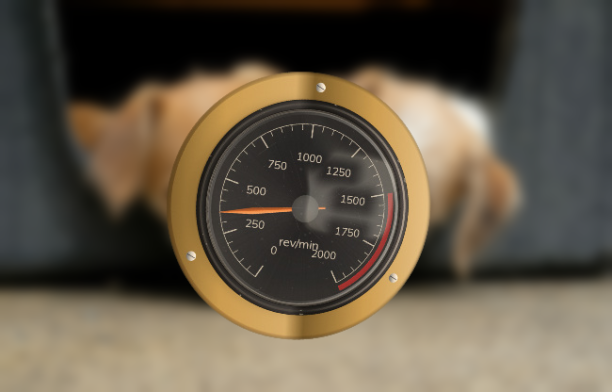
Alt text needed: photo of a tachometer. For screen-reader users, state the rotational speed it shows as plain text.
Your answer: 350 rpm
